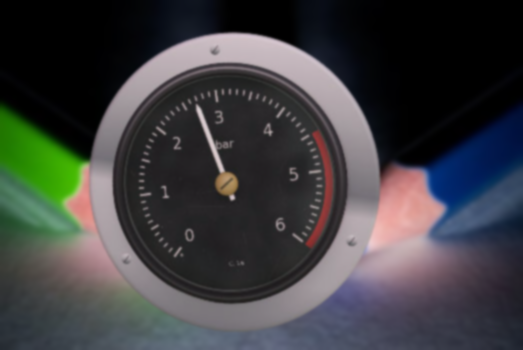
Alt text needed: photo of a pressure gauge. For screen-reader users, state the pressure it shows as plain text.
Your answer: 2.7 bar
